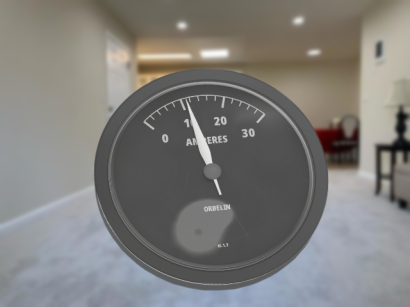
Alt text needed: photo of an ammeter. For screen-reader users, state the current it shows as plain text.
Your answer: 11 A
